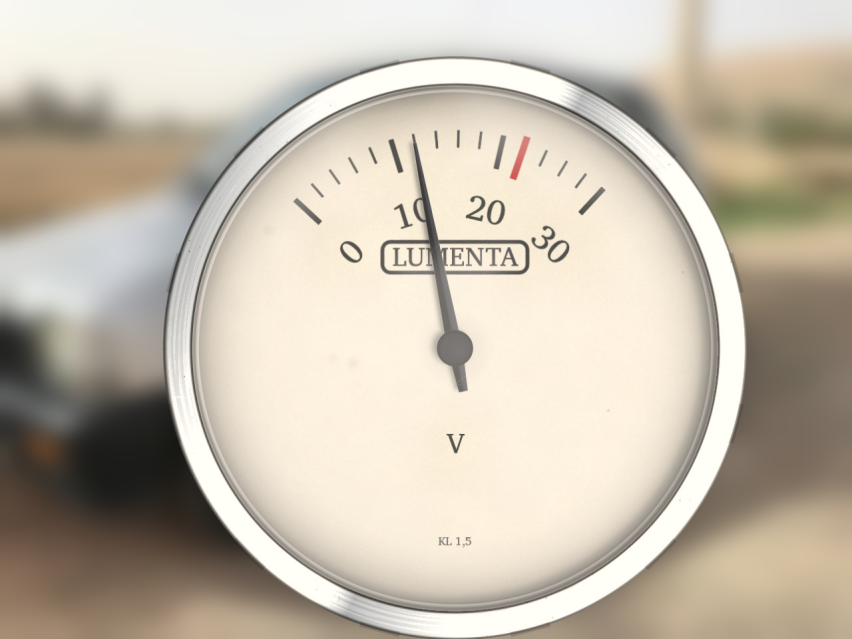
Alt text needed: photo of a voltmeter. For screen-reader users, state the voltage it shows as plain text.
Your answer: 12 V
